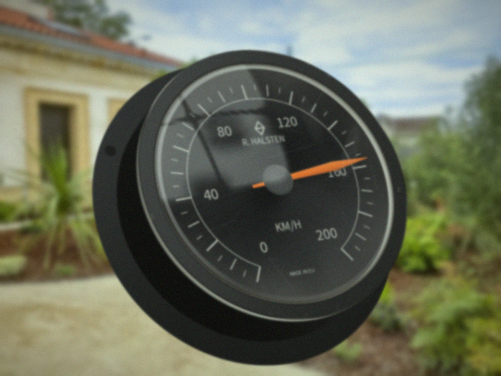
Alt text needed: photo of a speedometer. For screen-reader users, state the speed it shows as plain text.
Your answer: 157.5 km/h
